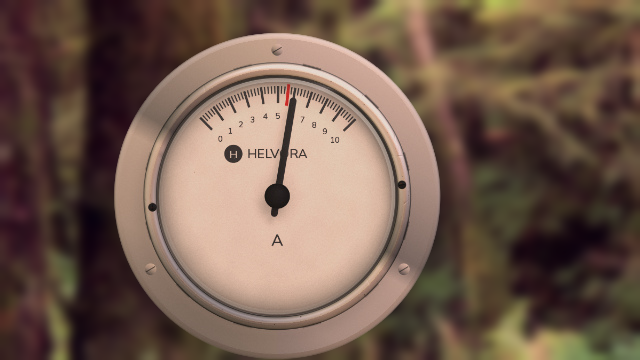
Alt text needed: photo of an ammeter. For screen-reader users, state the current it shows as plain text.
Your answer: 6 A
